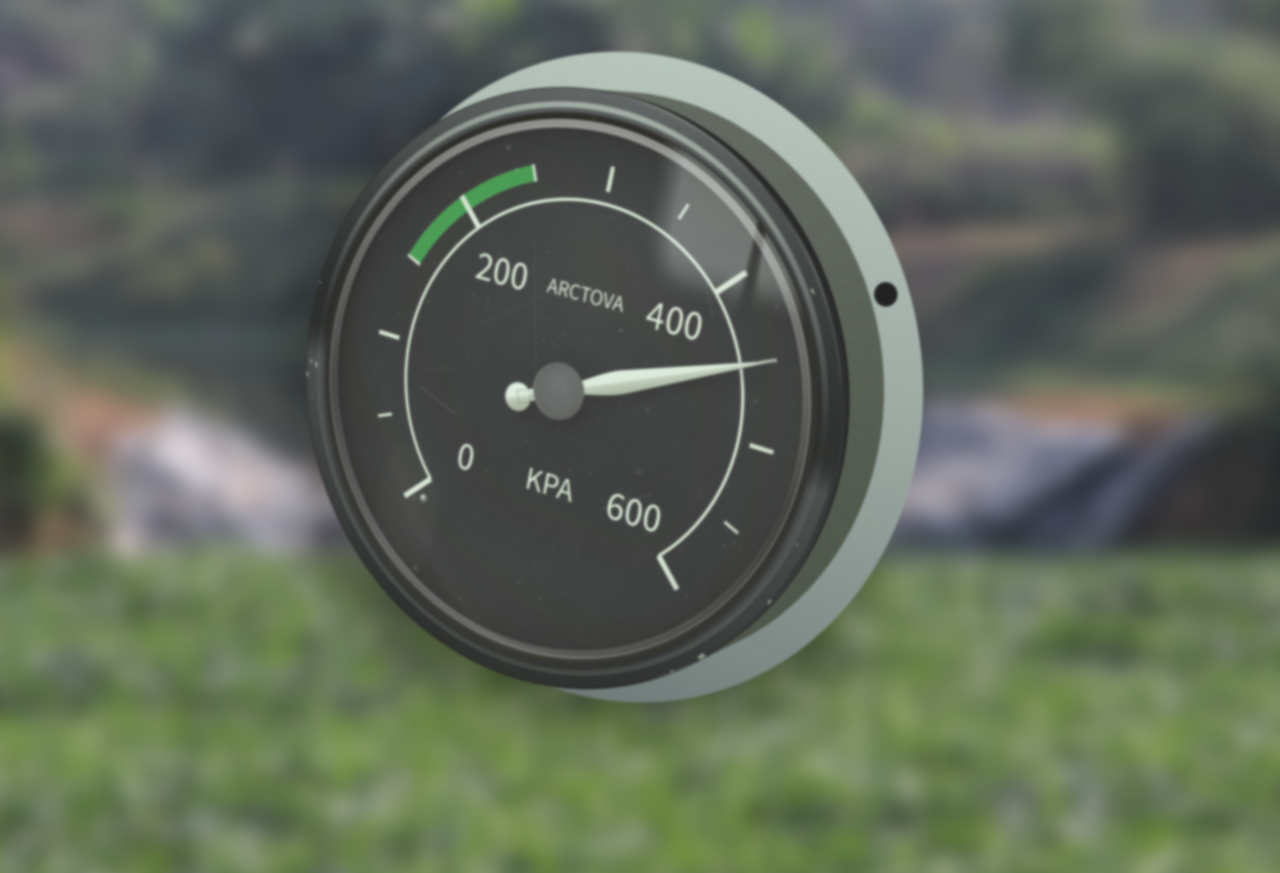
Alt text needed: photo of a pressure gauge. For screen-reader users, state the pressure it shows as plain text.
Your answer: 450 kPa
